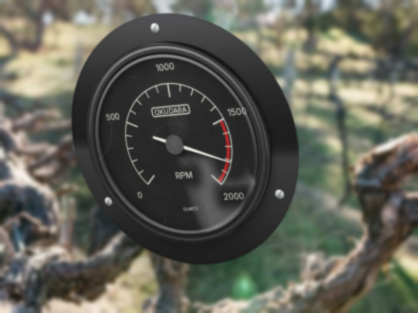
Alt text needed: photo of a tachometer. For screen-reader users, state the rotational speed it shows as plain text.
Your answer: 1800 rpm
